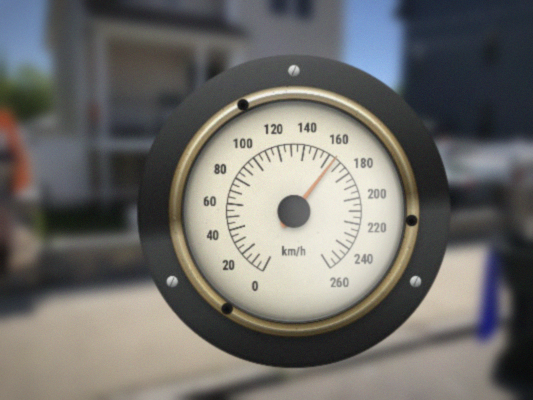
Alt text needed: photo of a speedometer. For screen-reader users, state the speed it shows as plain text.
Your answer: 165 km/h
